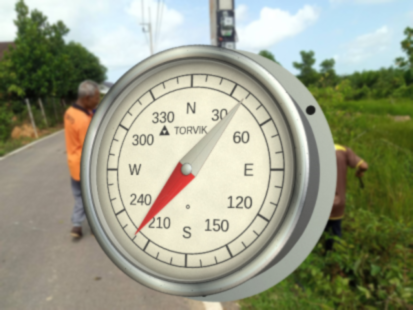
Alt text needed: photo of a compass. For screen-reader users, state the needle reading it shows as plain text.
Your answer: 220 °
